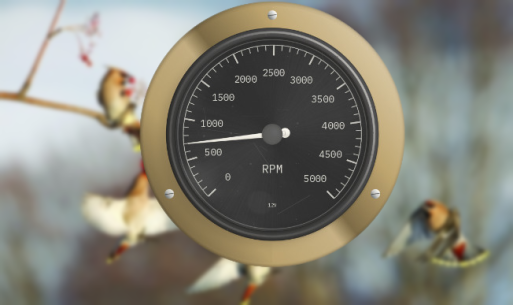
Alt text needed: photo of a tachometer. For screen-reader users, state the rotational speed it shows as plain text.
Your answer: 700 rpm
